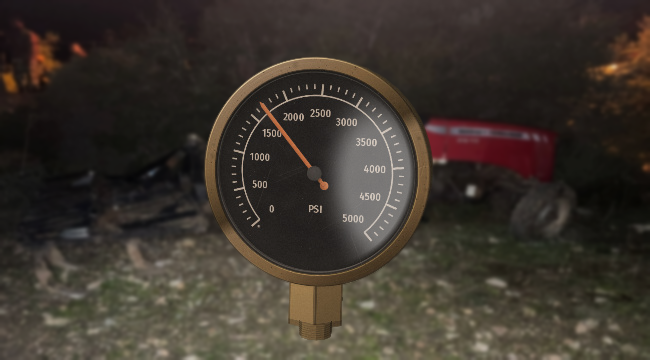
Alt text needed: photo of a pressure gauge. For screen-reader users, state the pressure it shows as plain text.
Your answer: 1700 psi
